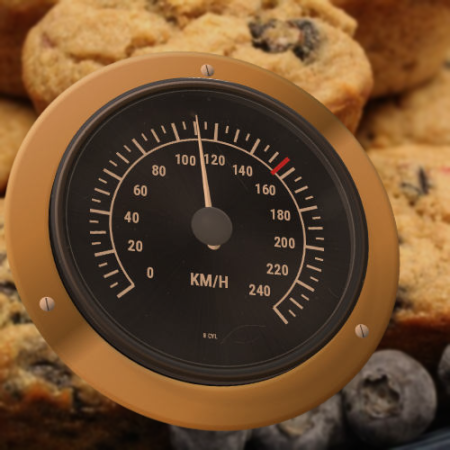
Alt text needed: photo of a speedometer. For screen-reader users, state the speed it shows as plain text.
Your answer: 110 km/h
